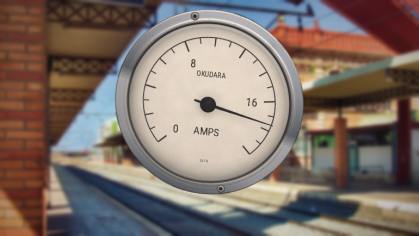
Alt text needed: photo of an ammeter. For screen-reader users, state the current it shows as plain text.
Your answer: 17.5 A
